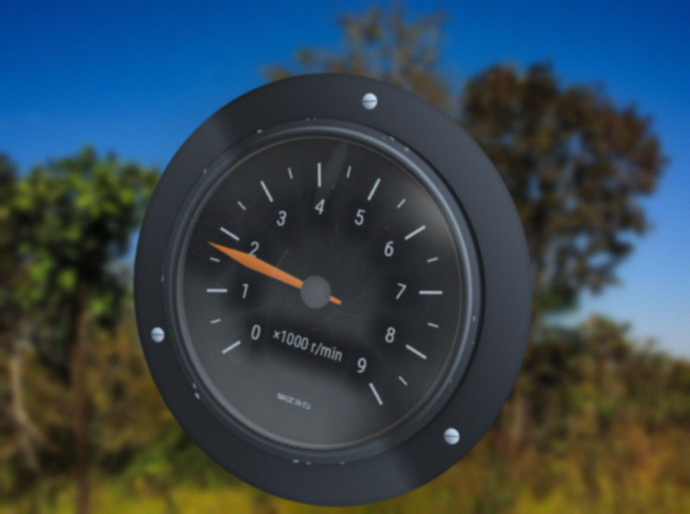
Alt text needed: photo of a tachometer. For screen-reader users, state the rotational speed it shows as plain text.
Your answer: 1750 rpm
